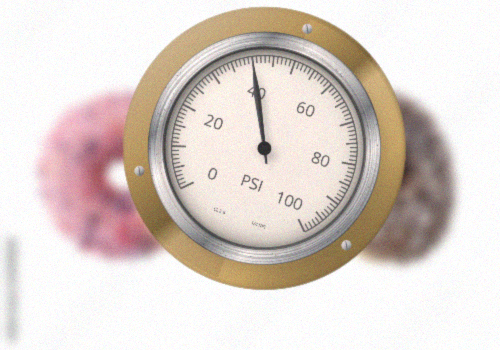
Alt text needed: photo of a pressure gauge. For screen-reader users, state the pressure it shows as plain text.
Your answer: 40 psi
